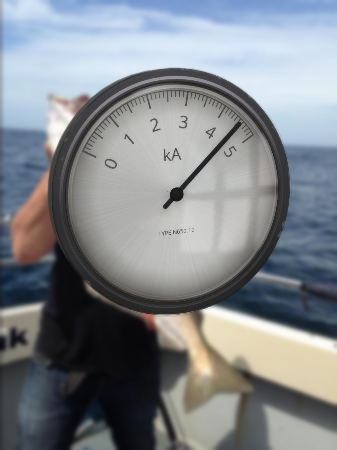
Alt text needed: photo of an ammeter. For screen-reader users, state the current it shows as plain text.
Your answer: 4.5 kA
